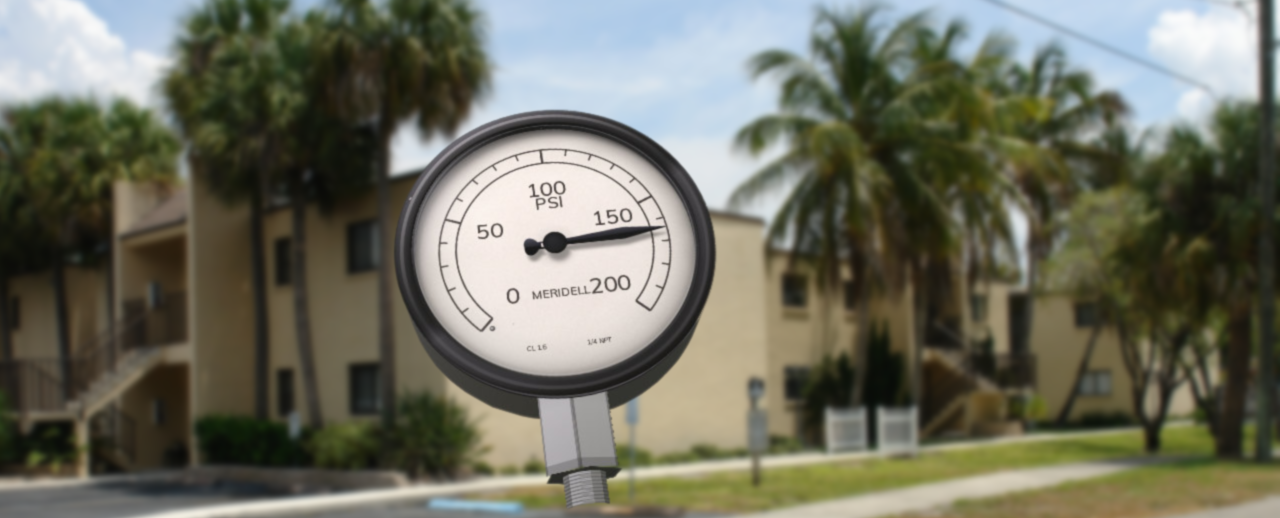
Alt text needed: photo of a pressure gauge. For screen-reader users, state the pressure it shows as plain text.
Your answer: 165 psi
